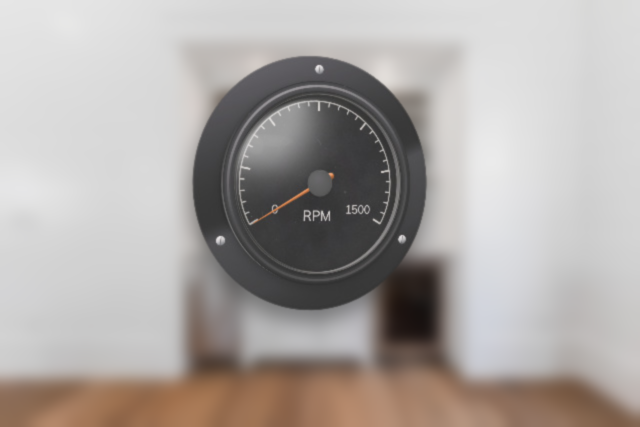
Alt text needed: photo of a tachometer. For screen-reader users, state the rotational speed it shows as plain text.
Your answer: 0 rpm
